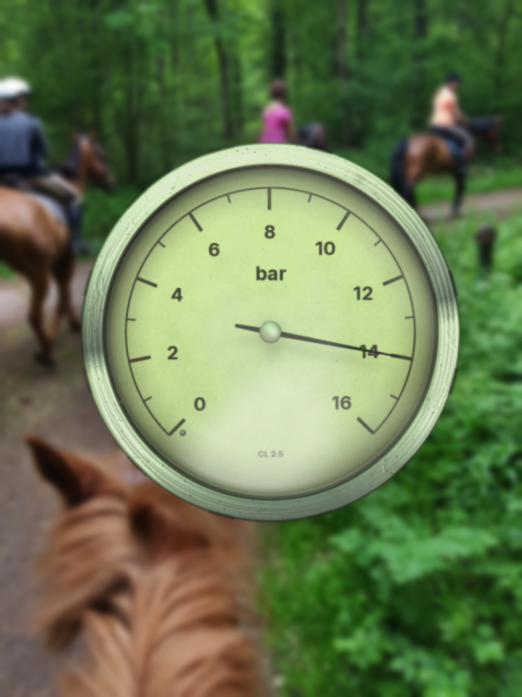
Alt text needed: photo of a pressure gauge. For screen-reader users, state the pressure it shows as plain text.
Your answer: 14 bar
